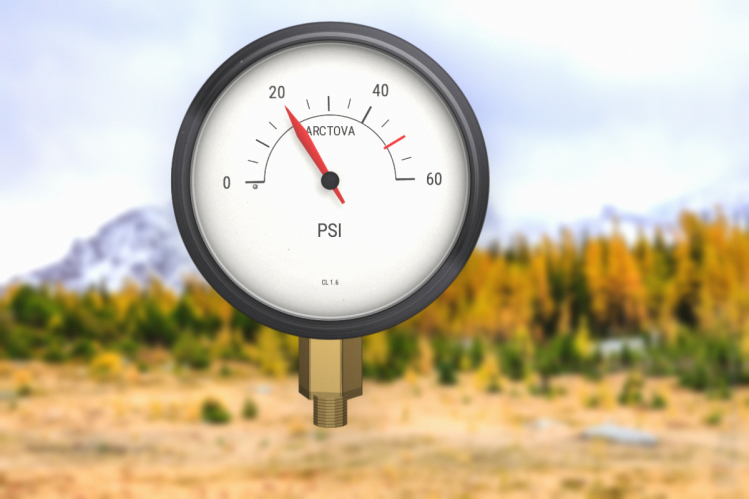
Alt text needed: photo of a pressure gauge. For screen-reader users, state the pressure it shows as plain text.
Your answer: 20 psi
